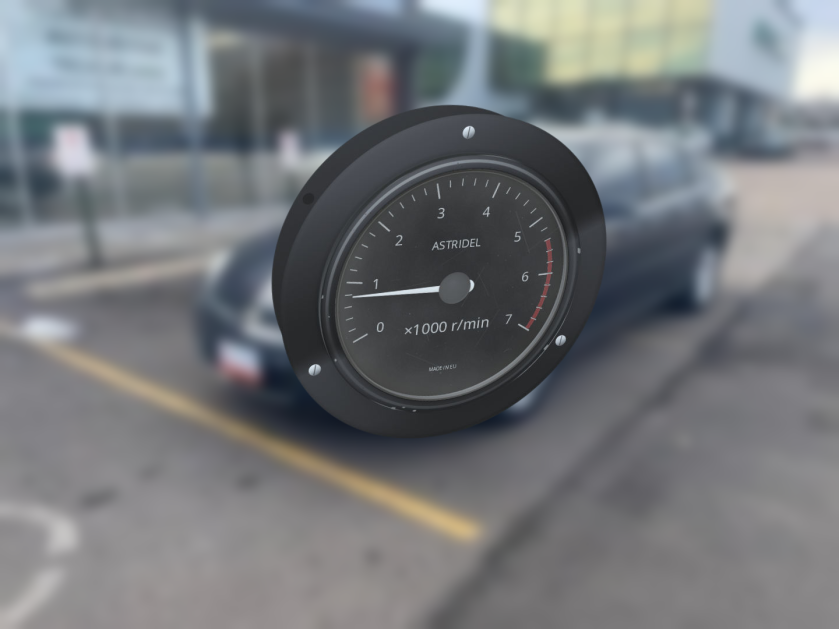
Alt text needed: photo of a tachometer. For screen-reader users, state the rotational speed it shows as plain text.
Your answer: 800 rpm
